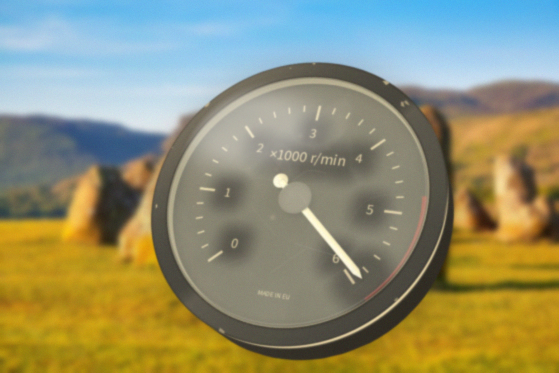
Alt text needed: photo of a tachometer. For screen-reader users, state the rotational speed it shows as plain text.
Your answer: 5900 rpm
